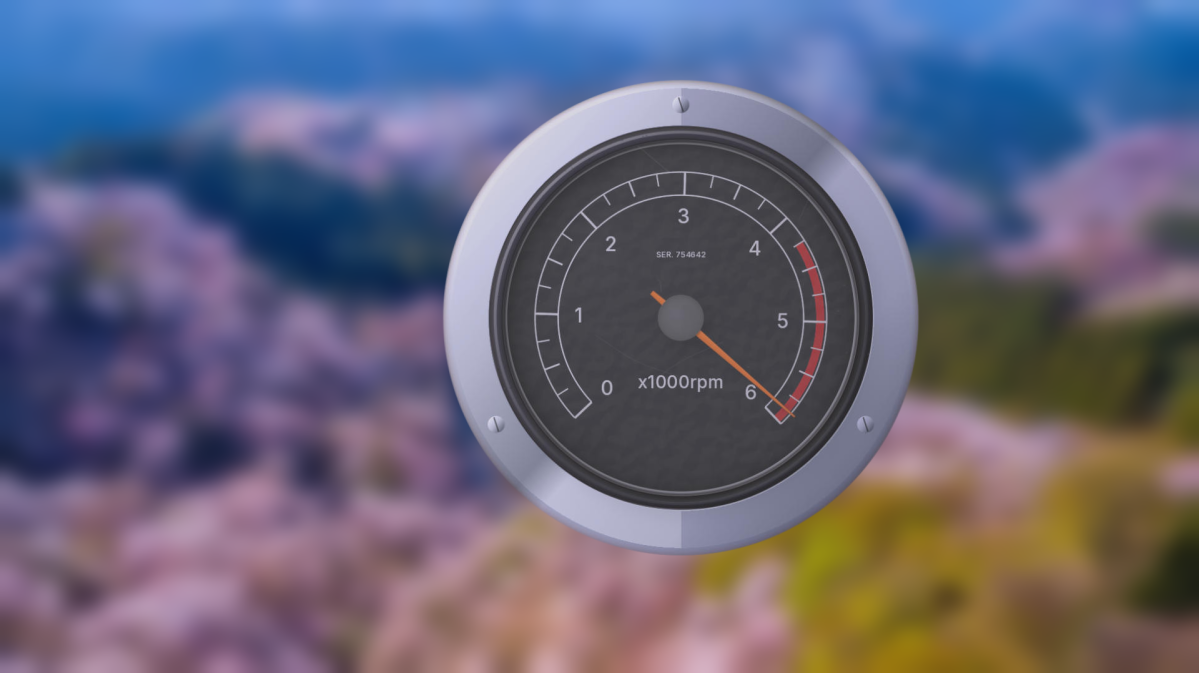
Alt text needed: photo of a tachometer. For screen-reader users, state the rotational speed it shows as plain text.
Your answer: 5875 rpm
